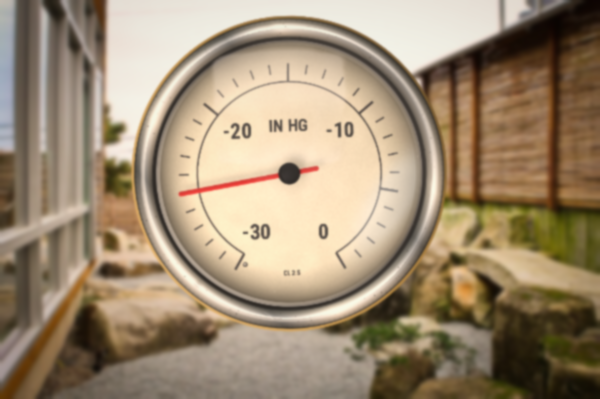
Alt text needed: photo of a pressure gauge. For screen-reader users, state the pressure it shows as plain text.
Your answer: -25 inHg
